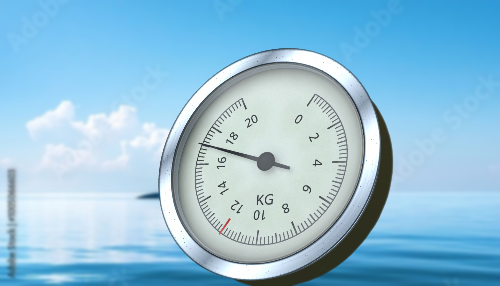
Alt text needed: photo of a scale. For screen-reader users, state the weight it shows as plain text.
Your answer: 17 kg
